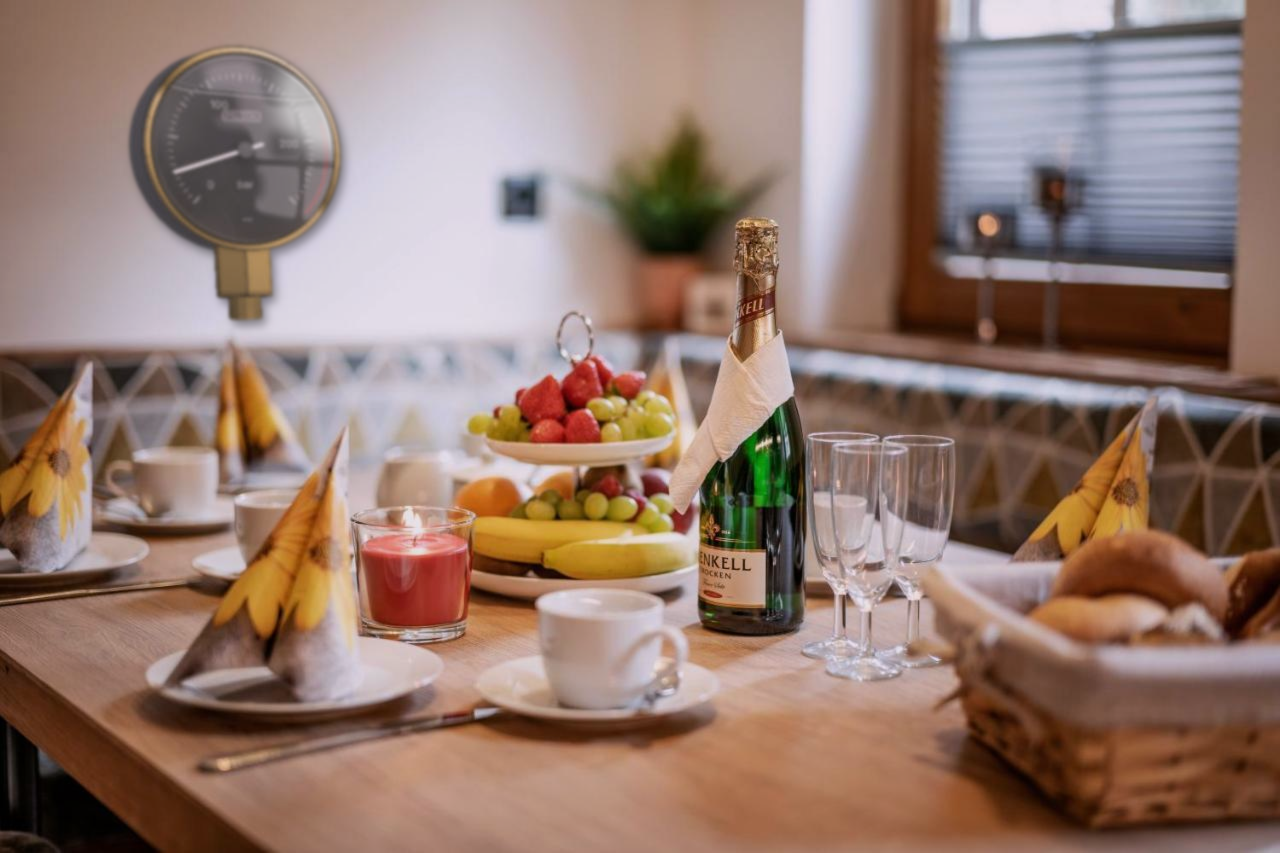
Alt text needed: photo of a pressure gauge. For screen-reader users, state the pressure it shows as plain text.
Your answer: 25 bar
